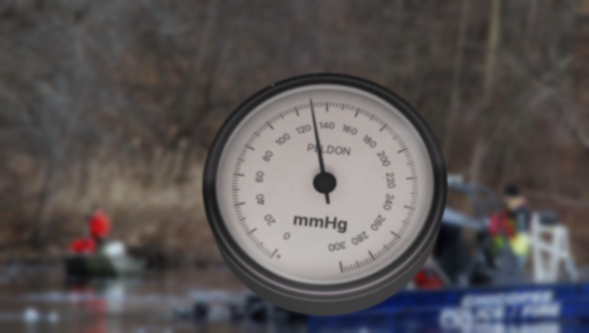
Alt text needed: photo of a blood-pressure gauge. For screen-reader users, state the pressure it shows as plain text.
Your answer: 130 mmHg
